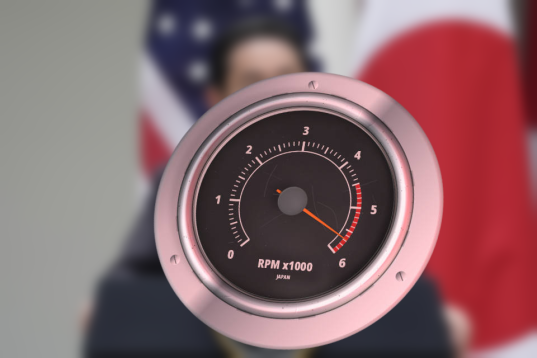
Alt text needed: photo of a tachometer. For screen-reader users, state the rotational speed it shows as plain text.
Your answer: 5700 rpm
